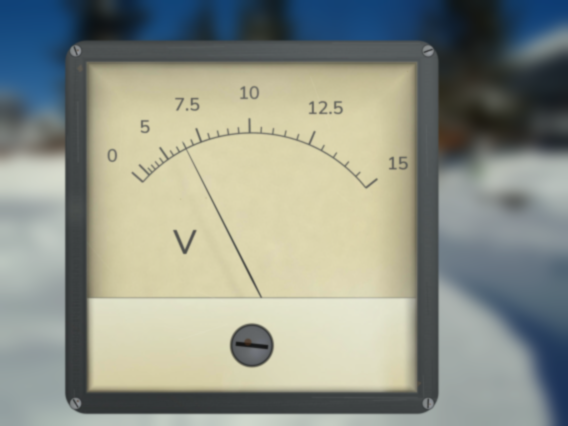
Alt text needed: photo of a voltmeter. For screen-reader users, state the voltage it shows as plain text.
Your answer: 6.5 V
